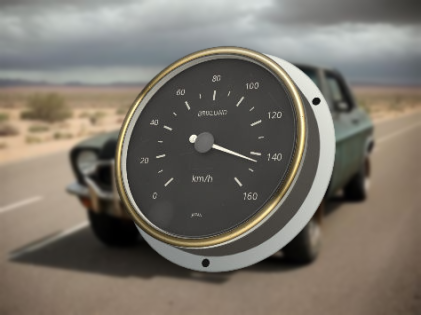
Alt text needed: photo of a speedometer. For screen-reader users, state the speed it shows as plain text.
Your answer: 145 km/h
